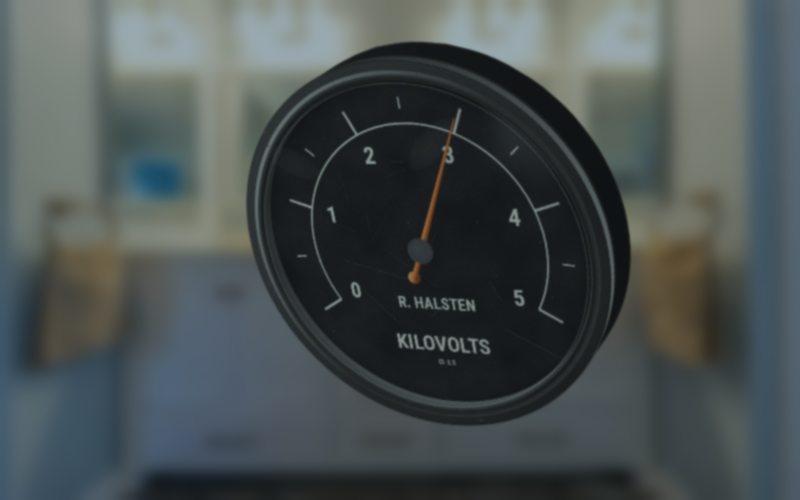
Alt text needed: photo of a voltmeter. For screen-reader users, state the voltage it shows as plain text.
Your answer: 3 kV
